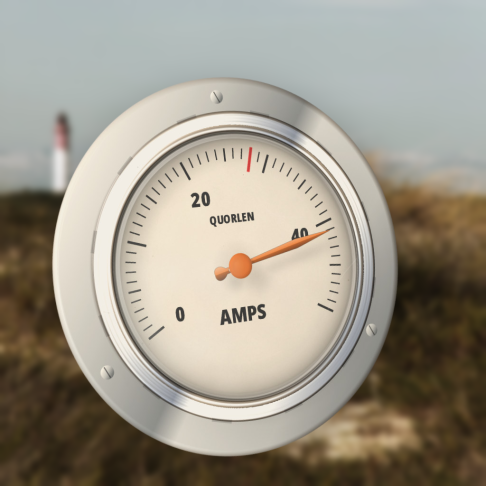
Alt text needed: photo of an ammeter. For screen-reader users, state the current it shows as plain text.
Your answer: 41 A
